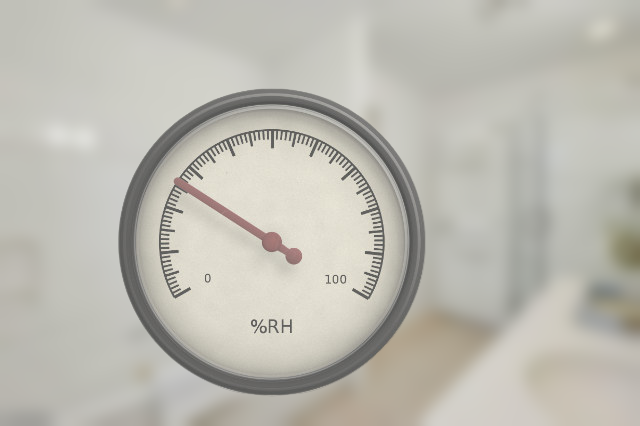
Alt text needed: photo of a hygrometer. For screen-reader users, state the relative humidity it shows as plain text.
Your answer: 26 %
